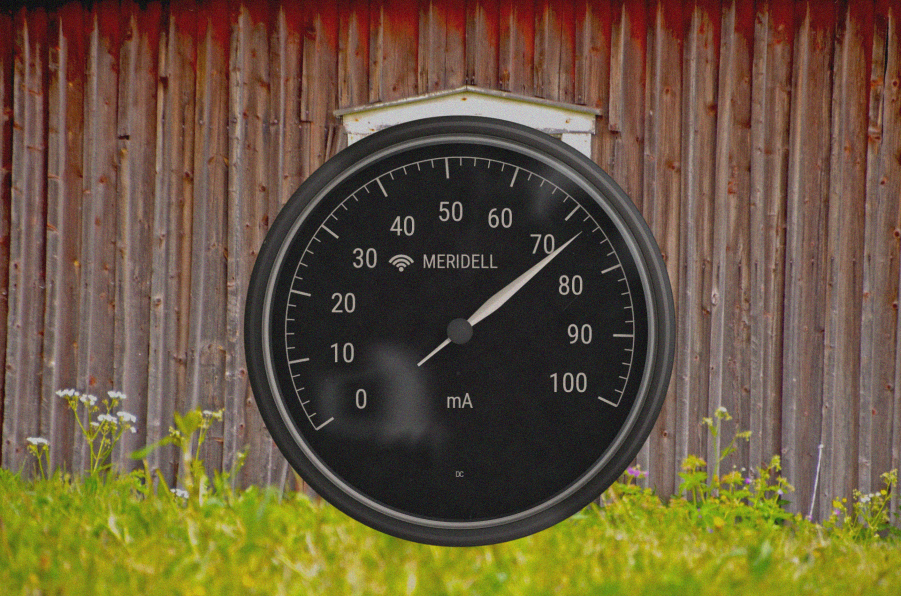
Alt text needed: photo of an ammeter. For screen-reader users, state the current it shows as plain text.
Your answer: 73 mA
